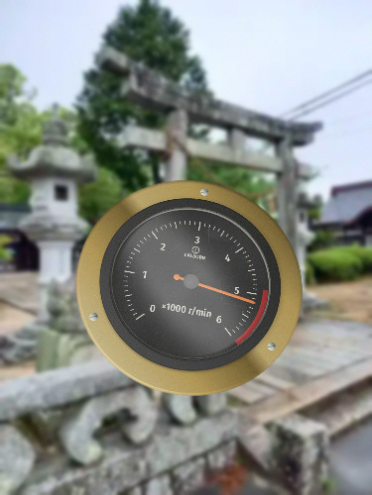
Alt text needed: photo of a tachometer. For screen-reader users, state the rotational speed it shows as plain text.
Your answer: 5200 rpm
